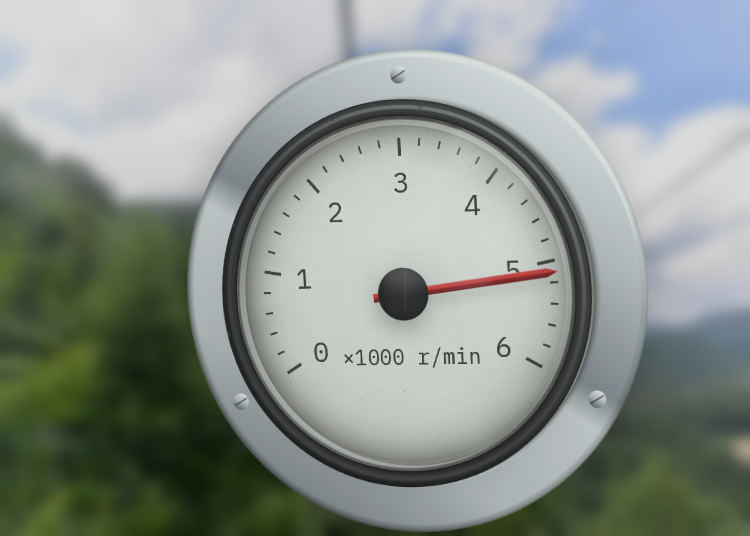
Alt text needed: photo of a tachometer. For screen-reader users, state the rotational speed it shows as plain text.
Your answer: 5100 rpm
